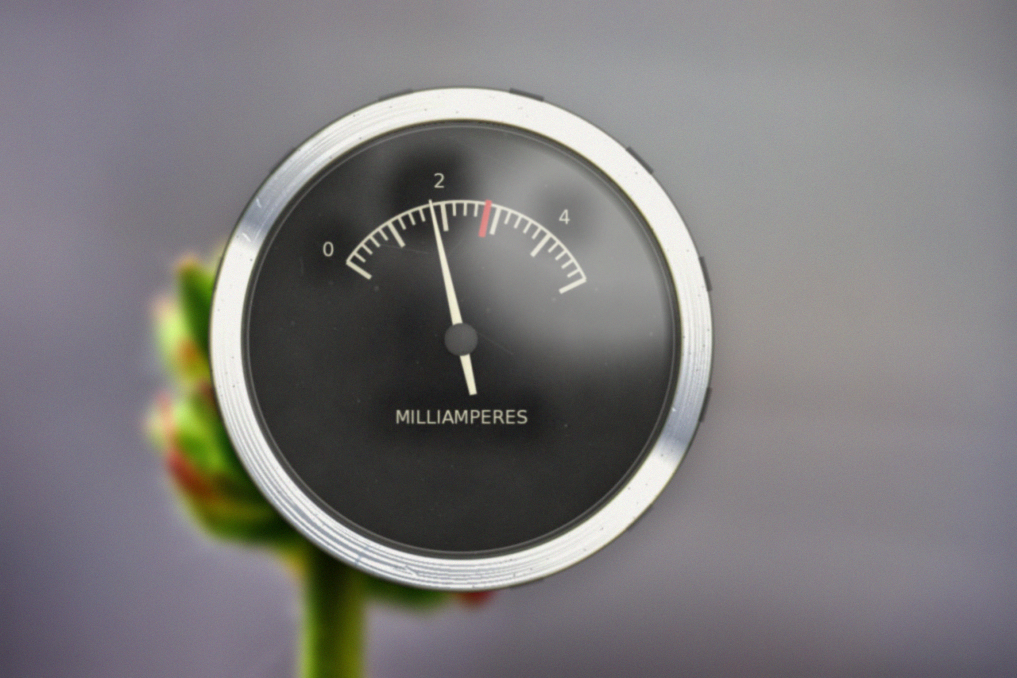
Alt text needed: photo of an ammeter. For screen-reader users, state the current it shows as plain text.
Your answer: 1.8 mA
